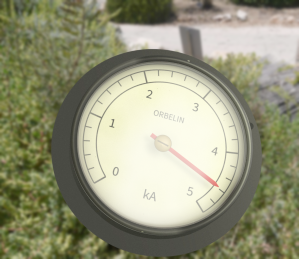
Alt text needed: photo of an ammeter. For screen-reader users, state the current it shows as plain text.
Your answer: 4.6 kA
